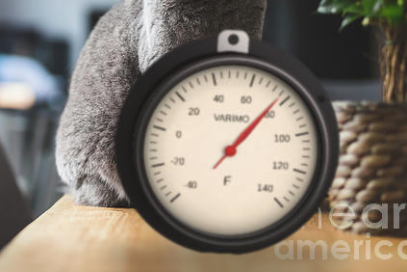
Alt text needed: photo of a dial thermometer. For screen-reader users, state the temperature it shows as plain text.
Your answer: 76 °F
